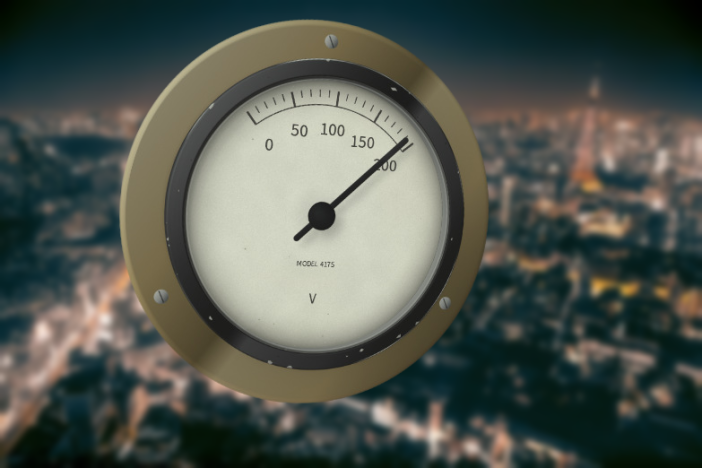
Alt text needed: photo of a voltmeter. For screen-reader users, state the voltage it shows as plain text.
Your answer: 190 V
